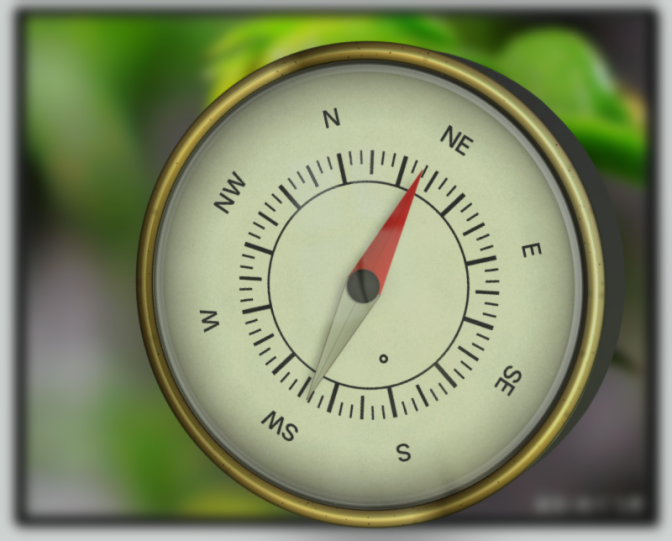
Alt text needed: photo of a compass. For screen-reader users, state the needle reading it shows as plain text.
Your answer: 40 °
